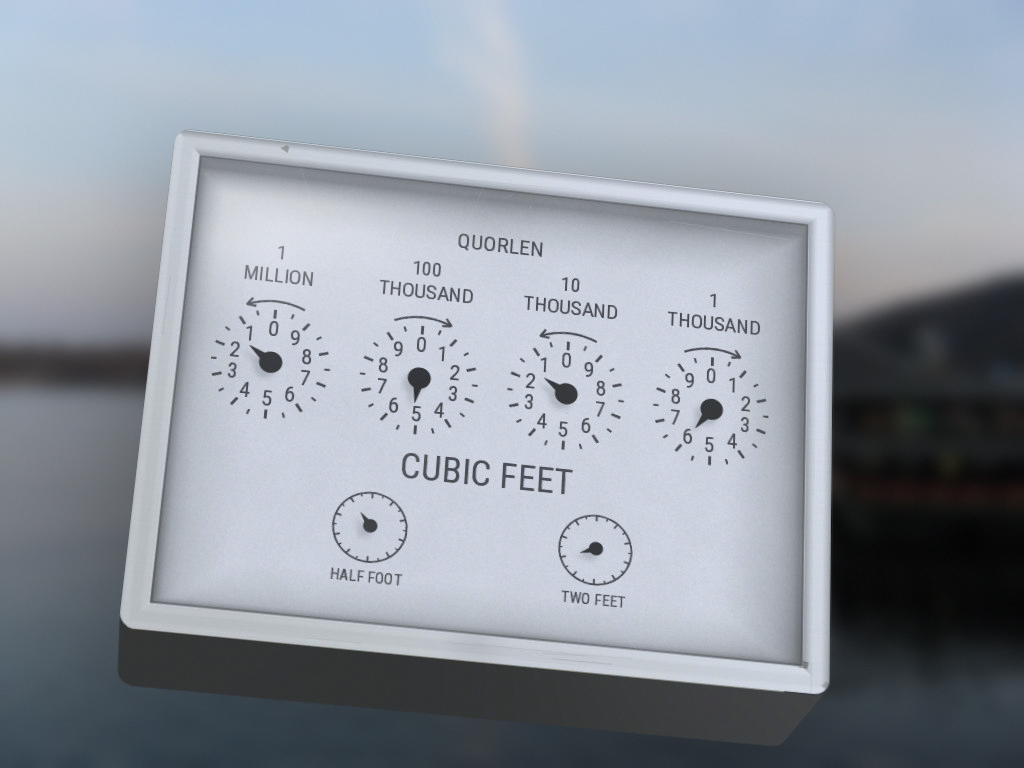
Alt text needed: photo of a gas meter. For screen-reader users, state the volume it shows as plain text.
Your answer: 151600 ft³
